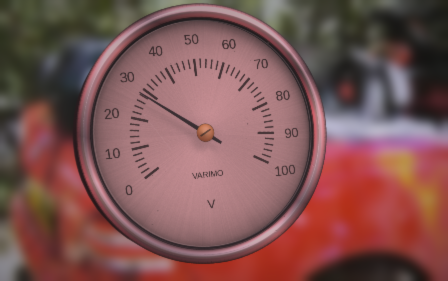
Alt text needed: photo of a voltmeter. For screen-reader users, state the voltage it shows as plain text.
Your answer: 28 V
